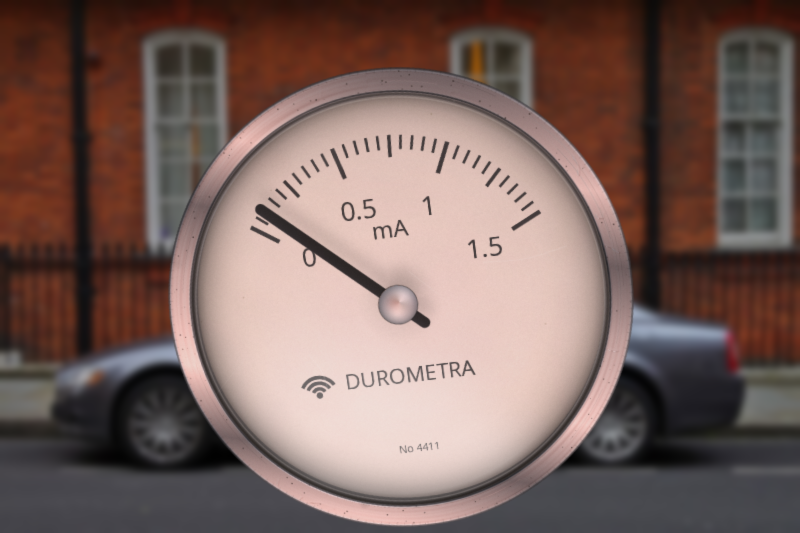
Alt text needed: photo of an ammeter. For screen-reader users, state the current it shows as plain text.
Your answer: 0.1 mA
